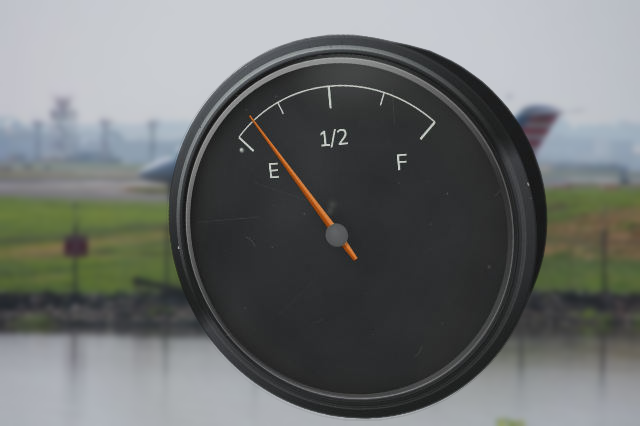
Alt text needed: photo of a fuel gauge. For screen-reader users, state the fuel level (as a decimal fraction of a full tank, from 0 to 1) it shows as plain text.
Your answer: 0.125
